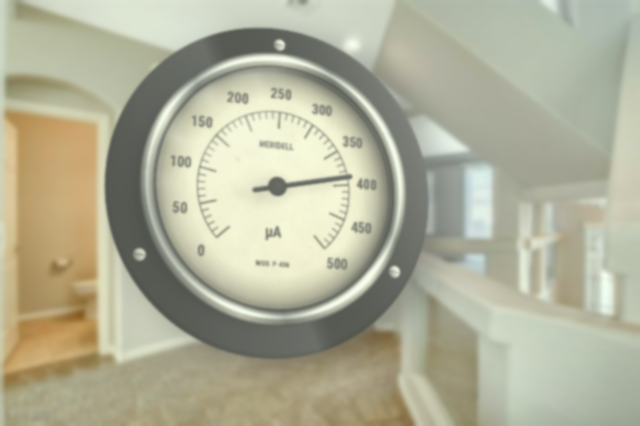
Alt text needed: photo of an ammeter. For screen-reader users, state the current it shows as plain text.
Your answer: 390 µA
